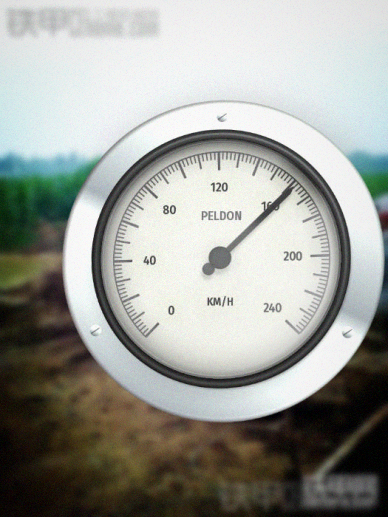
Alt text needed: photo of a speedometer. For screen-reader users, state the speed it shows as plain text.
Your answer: 162 km/h
